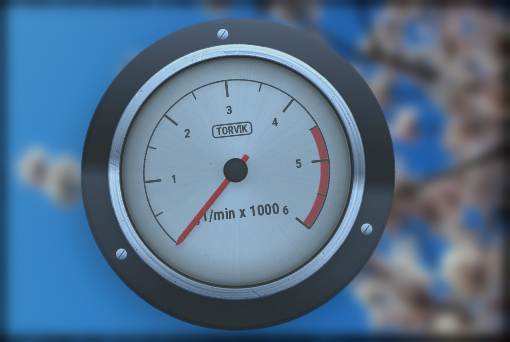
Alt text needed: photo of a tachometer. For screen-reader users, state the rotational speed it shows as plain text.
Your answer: 0 rpm
